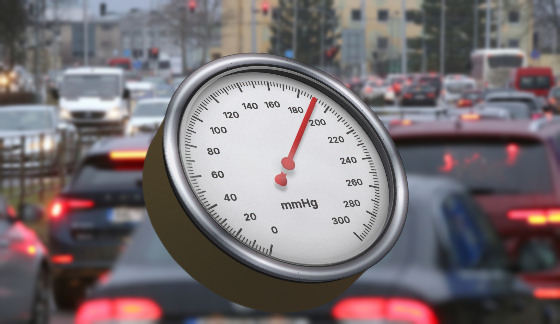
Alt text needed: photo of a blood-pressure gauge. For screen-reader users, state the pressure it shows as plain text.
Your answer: 190 mmHg
